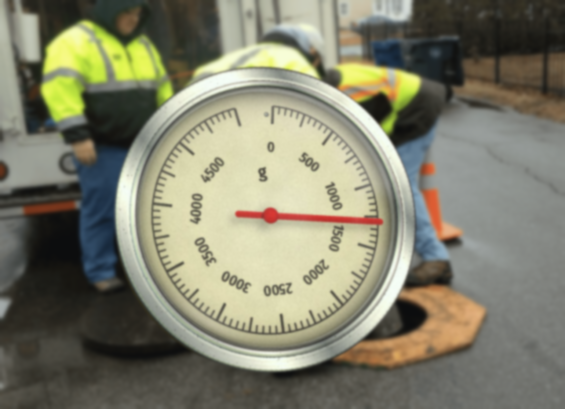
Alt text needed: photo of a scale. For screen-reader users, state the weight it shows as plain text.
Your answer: 1300 g
